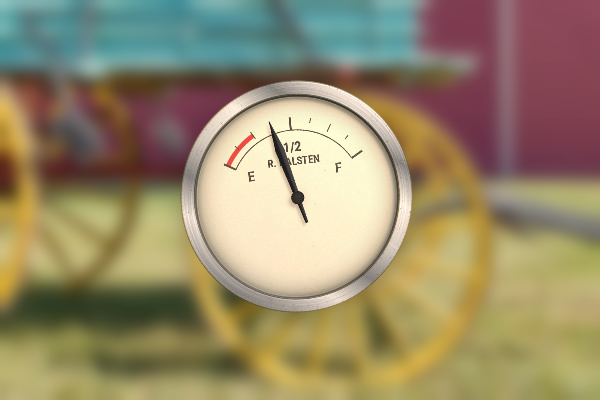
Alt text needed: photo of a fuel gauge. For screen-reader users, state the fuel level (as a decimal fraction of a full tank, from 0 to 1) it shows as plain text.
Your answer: 0.375
